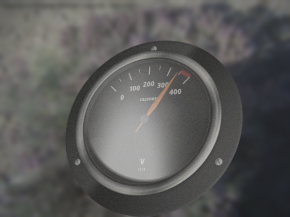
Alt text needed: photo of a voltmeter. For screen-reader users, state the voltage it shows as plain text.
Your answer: 350 V
